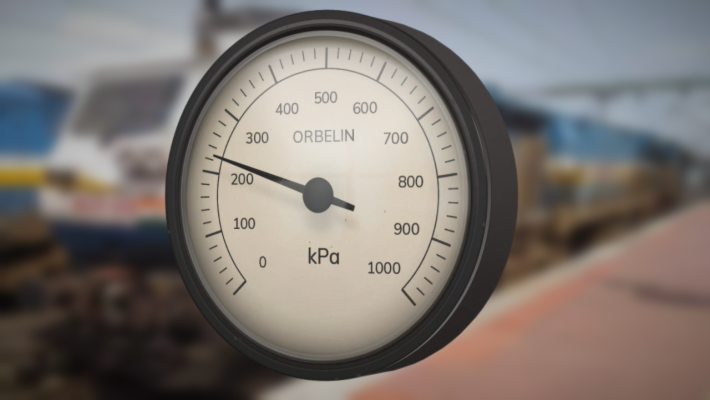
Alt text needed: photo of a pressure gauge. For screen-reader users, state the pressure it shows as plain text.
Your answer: 230 kPa
